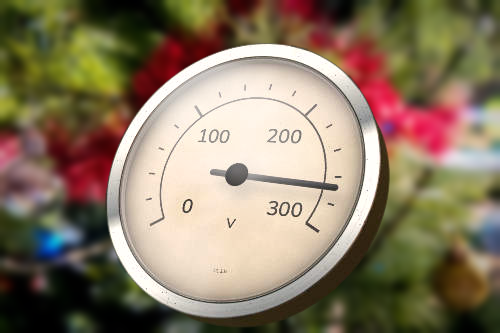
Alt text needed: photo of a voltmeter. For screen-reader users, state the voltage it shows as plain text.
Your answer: 270 V
